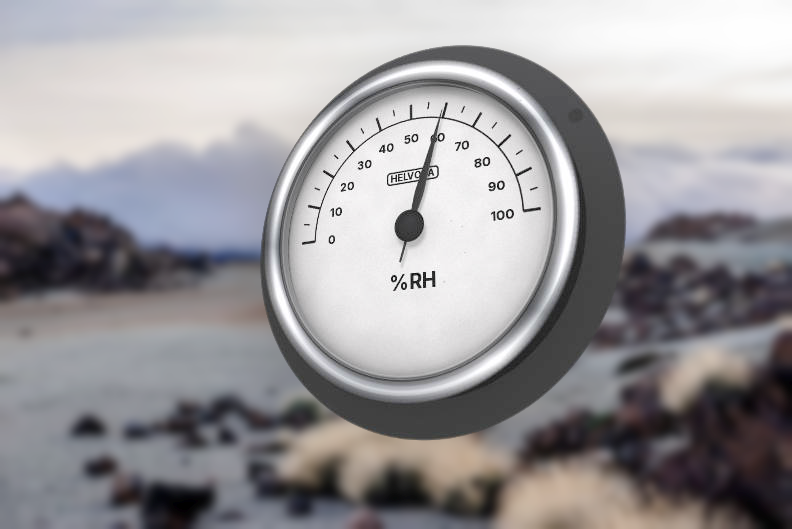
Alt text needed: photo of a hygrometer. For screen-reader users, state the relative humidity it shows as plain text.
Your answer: 60 %
